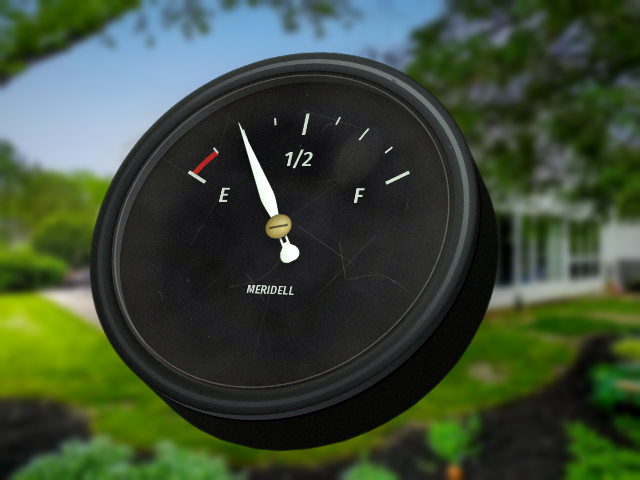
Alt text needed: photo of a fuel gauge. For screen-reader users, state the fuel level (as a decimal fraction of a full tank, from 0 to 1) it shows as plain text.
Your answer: 0.25
